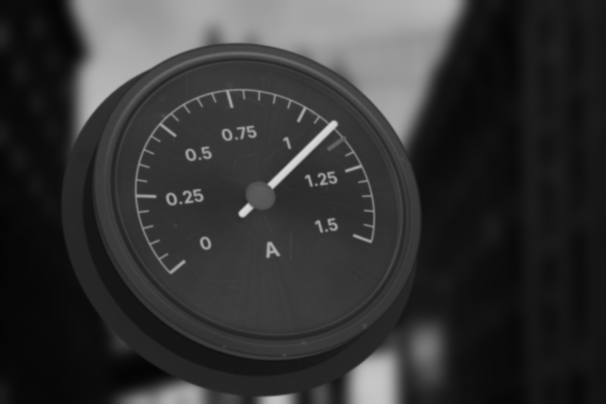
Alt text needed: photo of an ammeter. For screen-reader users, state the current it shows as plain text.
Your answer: 1.1 A
